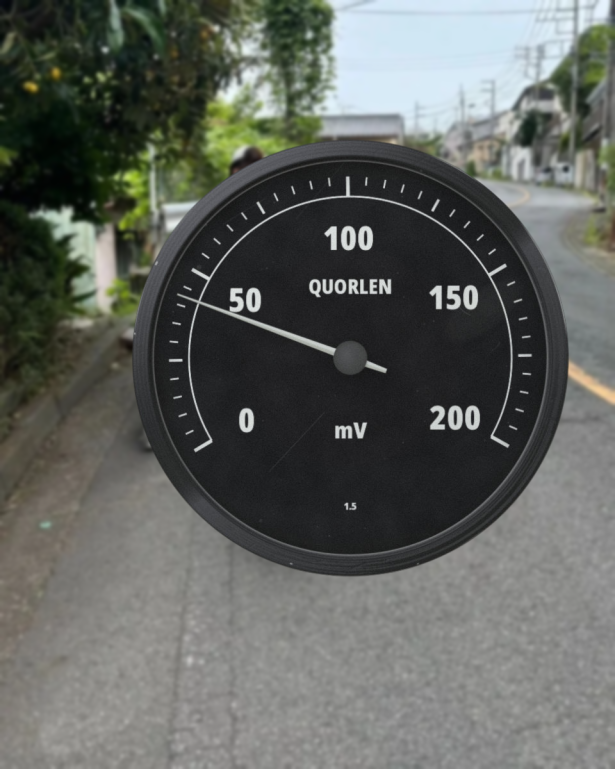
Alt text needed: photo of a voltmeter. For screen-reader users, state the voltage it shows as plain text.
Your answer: 42.5 mV
